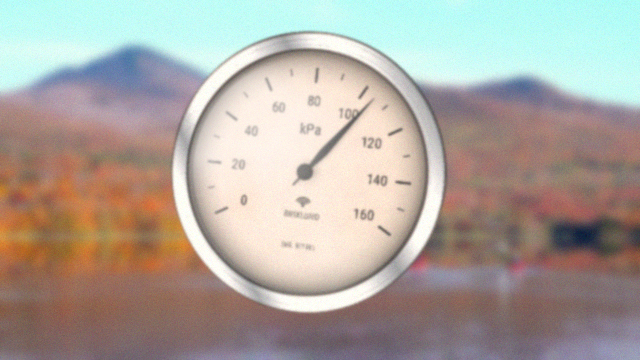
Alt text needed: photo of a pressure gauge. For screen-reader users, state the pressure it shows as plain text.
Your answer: 105 kPa
